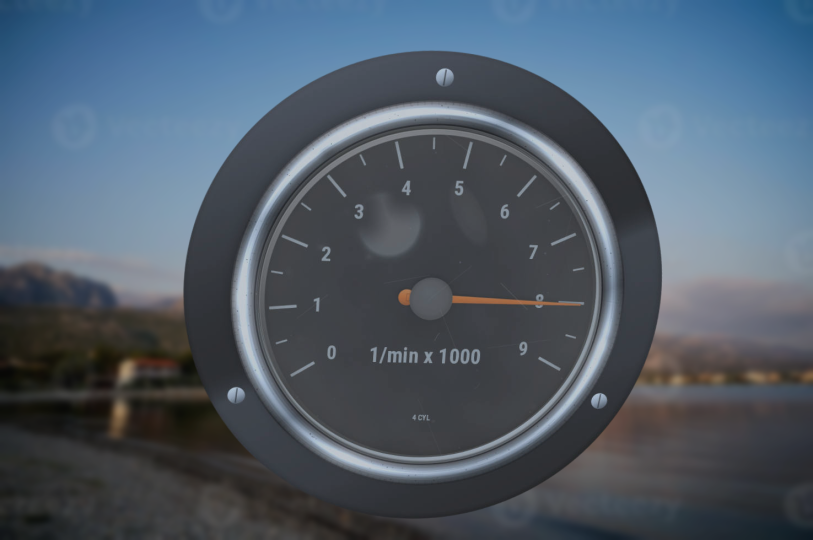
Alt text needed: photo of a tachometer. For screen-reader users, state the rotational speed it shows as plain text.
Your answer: 8000 rpm
